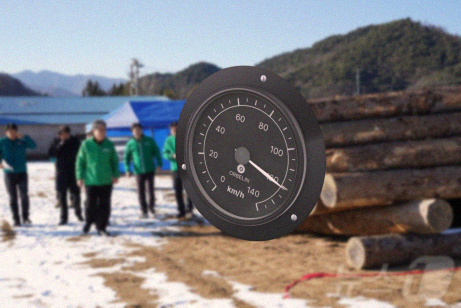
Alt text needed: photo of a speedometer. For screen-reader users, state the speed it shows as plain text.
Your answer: 120 km/h
